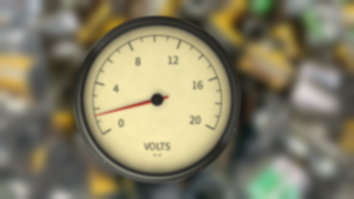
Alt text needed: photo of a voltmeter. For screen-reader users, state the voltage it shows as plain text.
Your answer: 1.5 V
